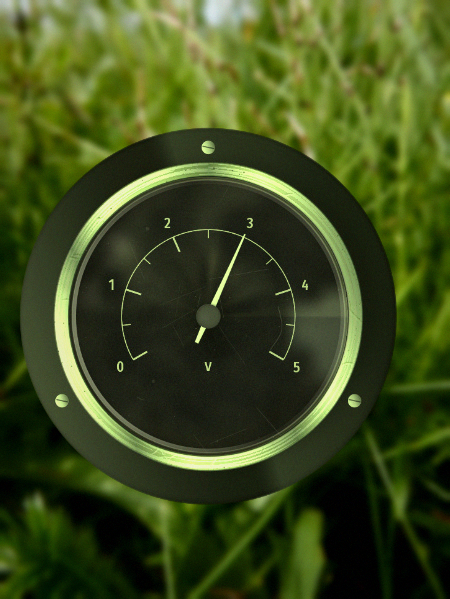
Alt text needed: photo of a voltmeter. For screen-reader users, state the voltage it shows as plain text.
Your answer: 3 V
